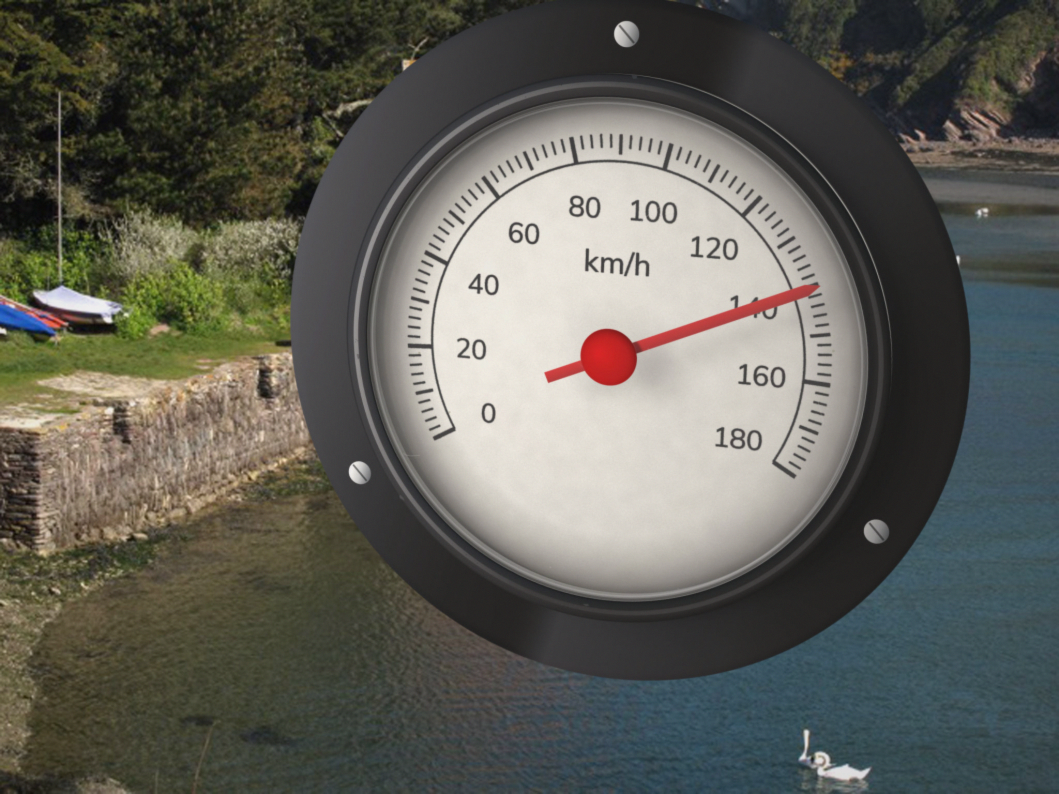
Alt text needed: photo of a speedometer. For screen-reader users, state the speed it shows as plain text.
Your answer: 140 km/h
